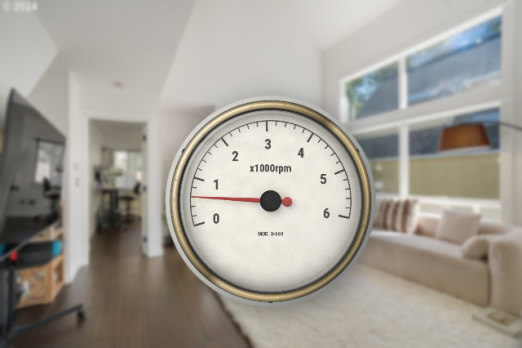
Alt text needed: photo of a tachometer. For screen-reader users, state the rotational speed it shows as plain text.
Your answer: 600 rpm
